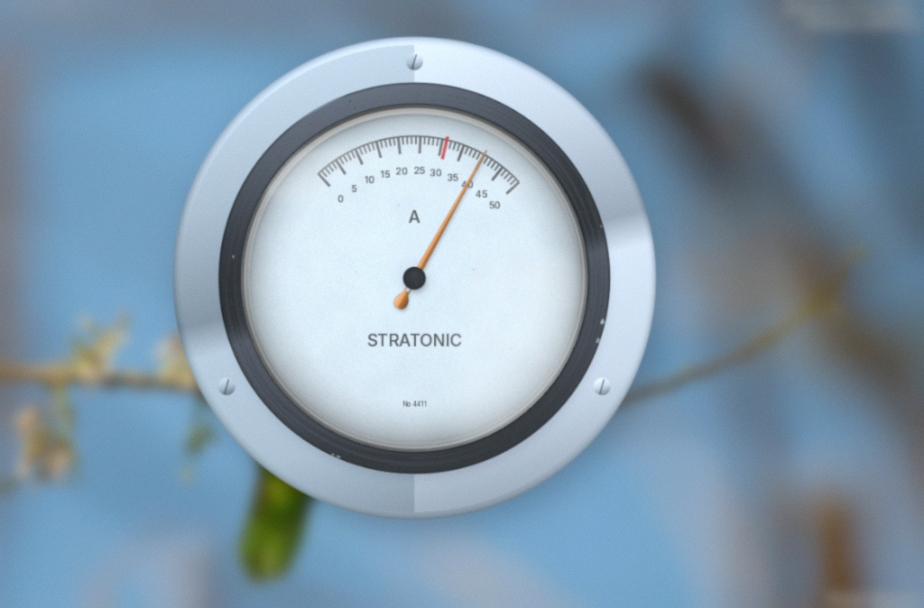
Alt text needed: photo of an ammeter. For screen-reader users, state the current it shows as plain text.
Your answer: 40 A
